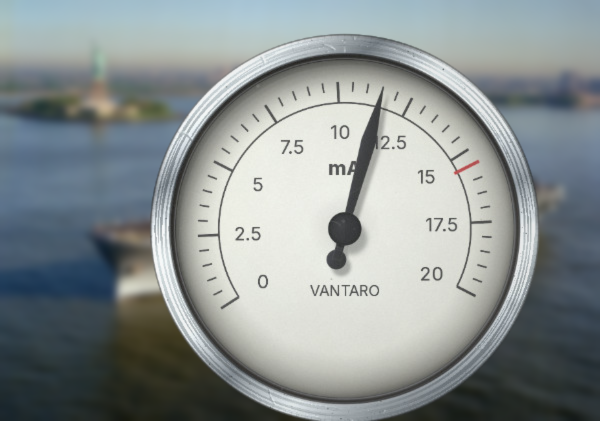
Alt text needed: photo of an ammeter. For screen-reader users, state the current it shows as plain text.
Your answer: 11.5 mA
